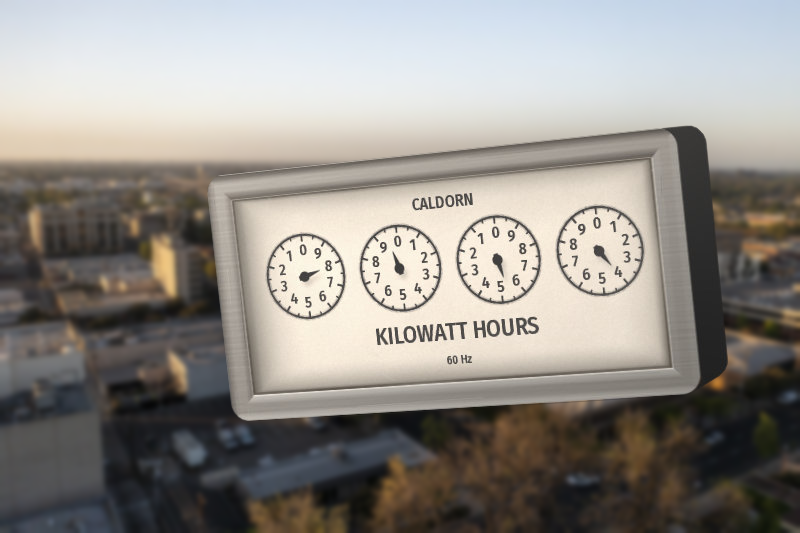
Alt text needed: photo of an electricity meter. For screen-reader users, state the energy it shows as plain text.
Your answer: 7954 kWh
